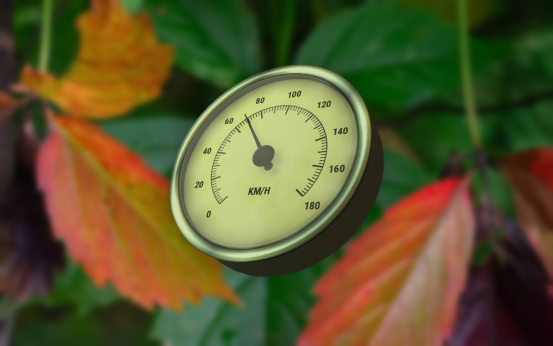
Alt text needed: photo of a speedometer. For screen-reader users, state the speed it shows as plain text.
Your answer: 70 km/h
